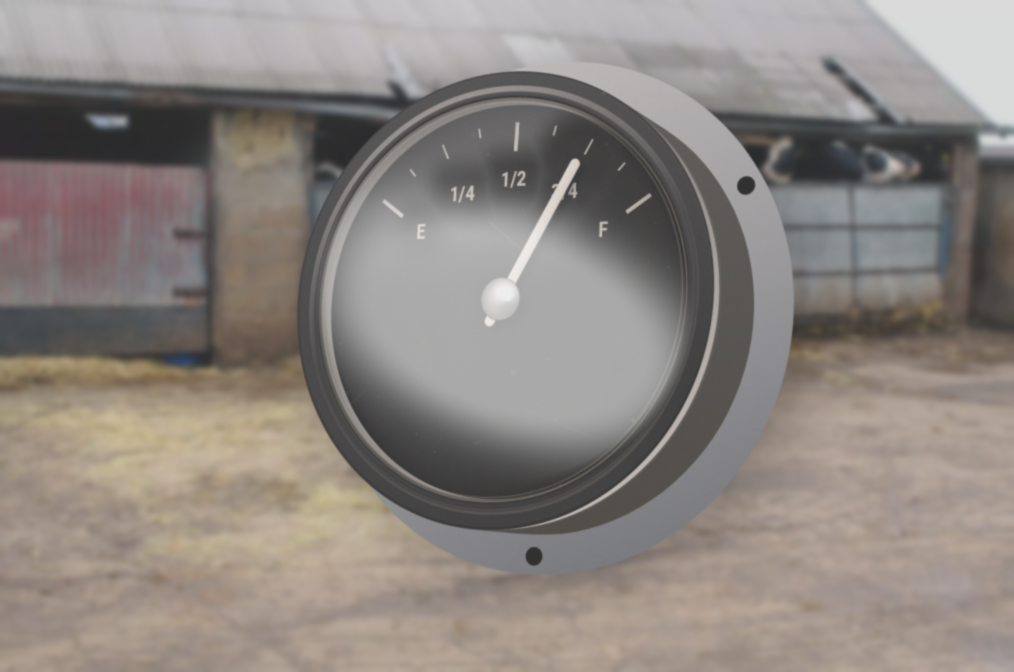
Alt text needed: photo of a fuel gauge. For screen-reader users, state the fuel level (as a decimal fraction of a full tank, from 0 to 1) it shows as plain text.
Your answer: 0.75
